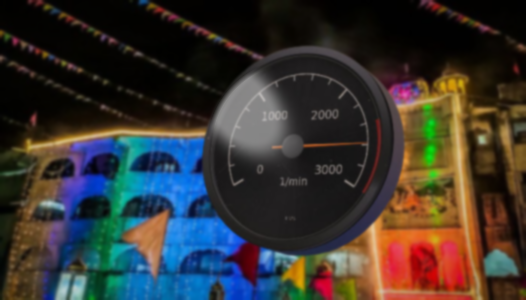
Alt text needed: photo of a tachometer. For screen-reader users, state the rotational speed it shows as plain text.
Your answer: 2600 rpm
